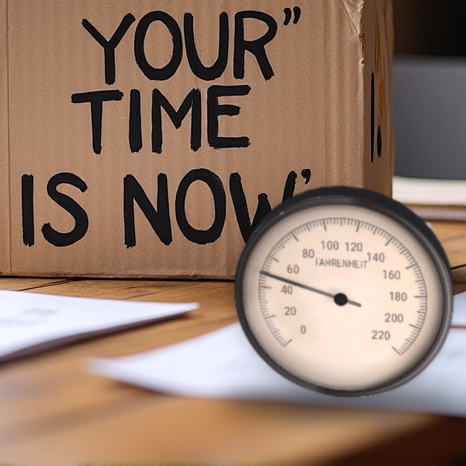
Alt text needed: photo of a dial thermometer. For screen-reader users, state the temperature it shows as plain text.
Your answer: 50 °F
